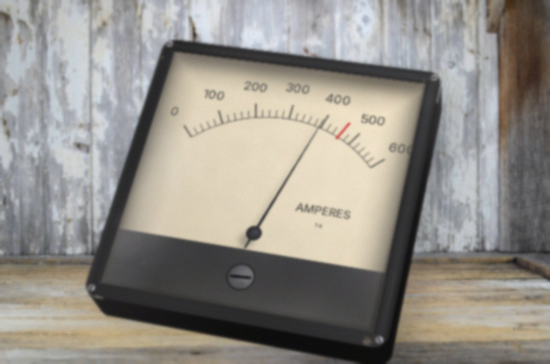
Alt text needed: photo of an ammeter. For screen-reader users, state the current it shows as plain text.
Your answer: 400 A
